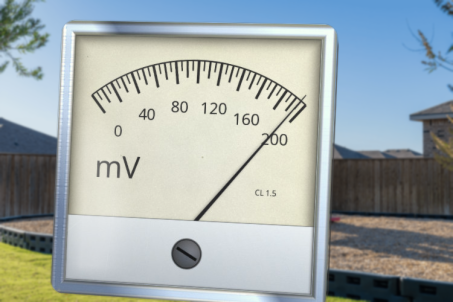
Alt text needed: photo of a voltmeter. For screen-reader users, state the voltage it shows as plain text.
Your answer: 195 mV
